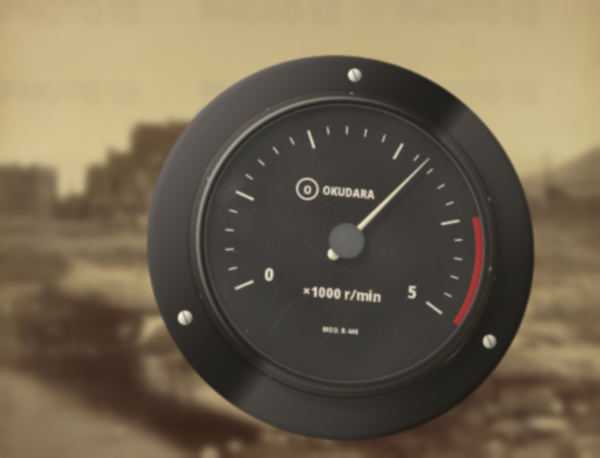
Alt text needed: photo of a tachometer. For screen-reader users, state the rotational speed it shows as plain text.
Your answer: 3300 rpm
